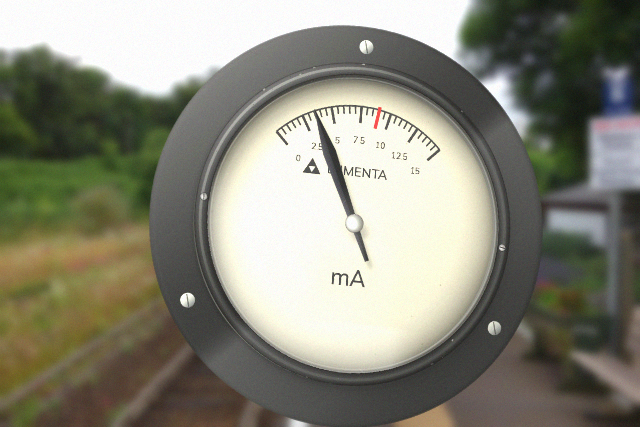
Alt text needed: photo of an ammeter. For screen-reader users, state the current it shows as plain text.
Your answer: 3.5 mA
